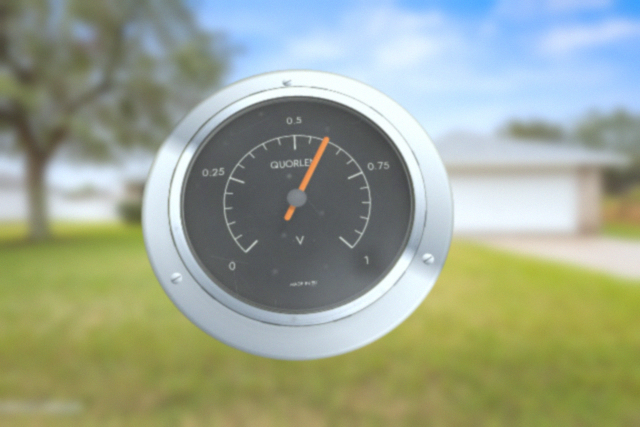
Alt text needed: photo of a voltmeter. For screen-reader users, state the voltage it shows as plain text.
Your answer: 0.6 V
